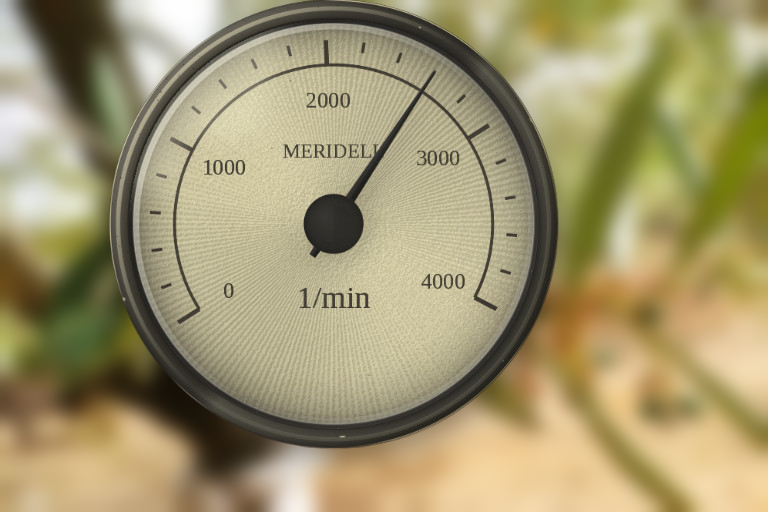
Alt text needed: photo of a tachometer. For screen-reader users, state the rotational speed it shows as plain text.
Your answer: 2600 rpm
